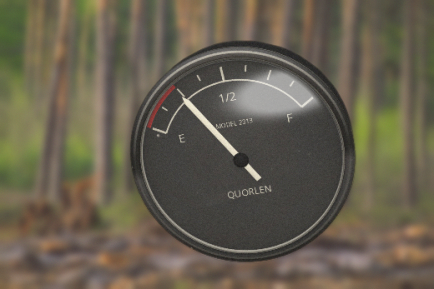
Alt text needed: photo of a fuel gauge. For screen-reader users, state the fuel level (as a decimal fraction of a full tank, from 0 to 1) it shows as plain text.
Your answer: 0.25
